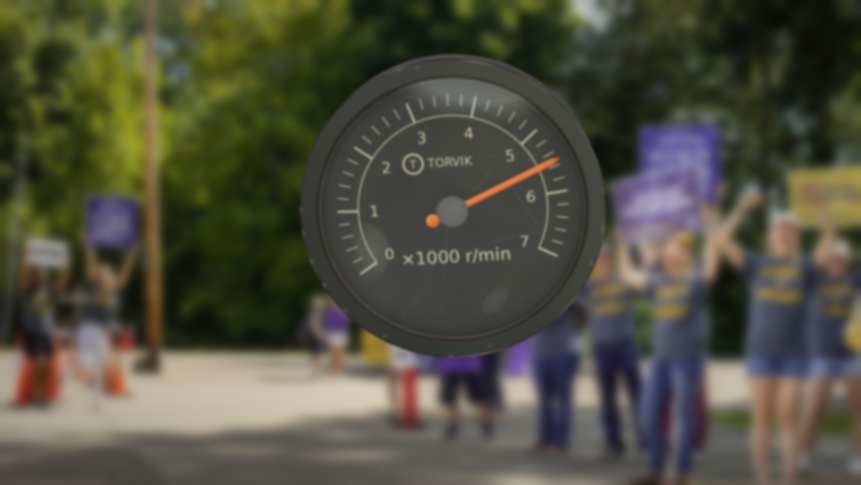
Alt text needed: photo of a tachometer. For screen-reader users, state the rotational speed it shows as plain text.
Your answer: 5500 rpm
